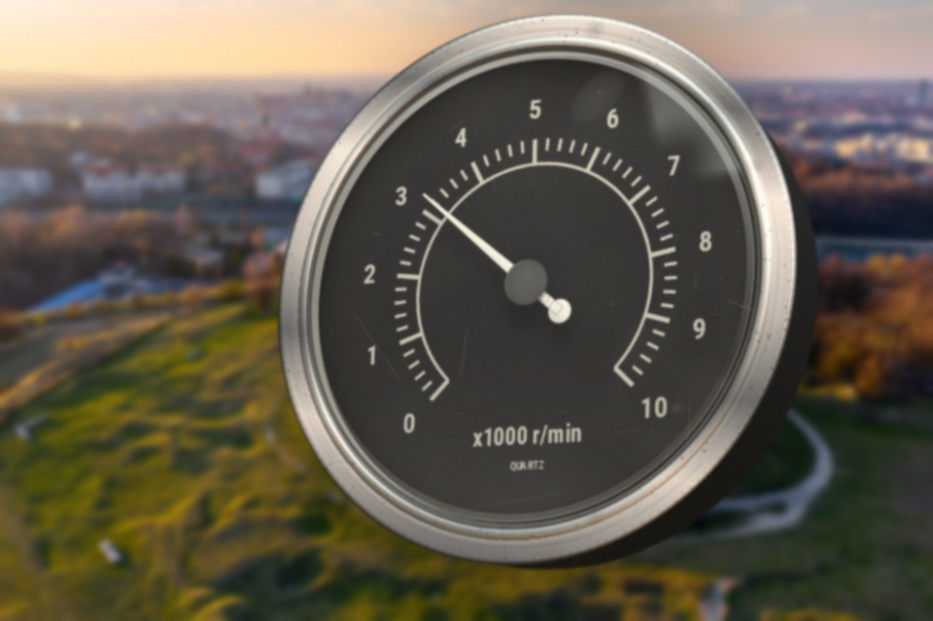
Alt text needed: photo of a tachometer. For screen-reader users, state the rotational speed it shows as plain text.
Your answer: 3200 rpm
